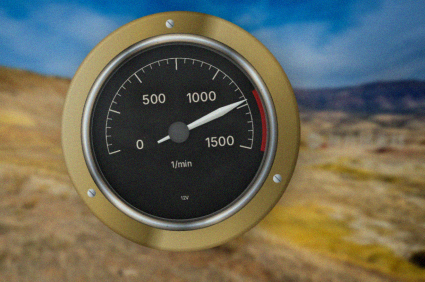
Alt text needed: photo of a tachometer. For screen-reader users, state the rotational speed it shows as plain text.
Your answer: 1225 rpm
